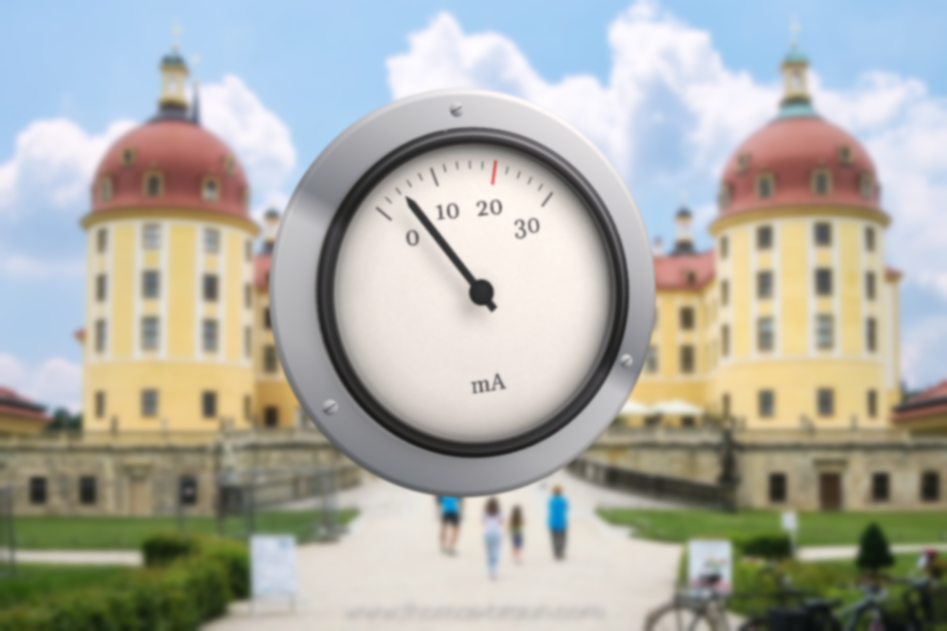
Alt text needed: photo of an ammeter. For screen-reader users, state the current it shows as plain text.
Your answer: 4 mA
